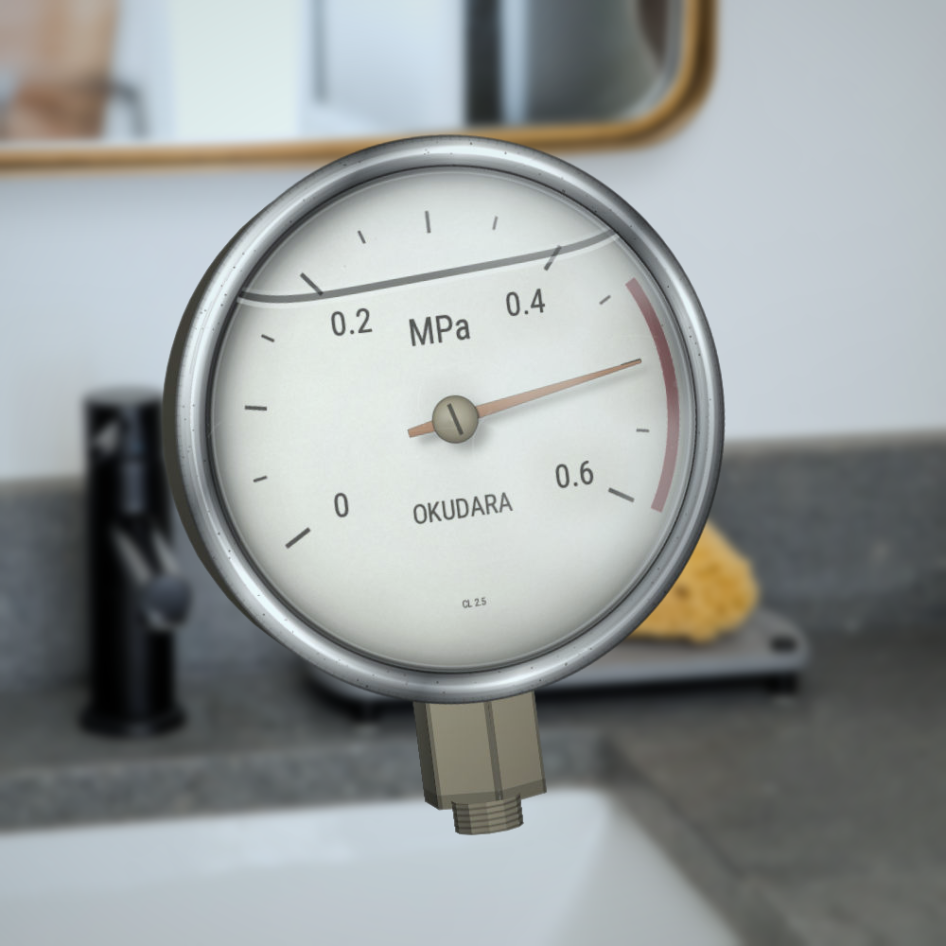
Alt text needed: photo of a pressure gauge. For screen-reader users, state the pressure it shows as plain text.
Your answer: 0.5 MPa
